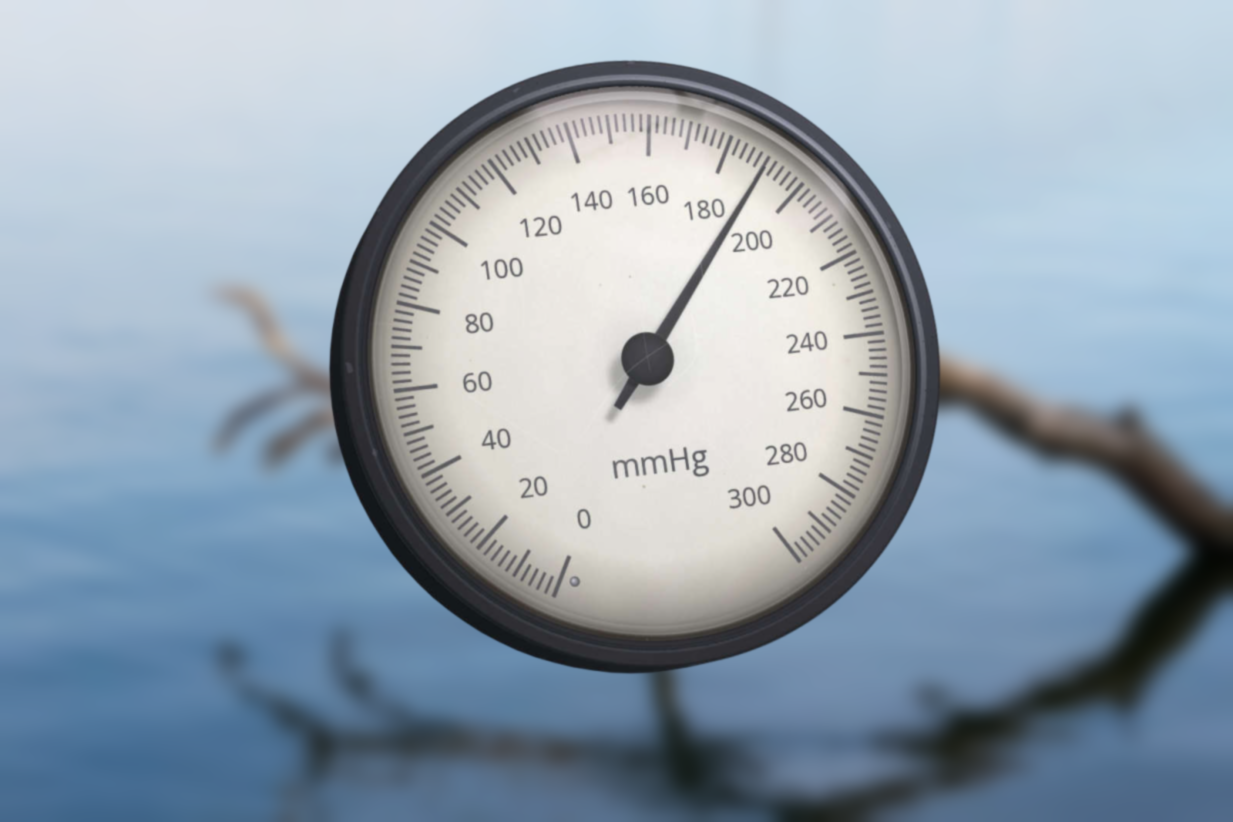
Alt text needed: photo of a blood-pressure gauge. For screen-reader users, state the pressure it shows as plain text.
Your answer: 190 mmHg
